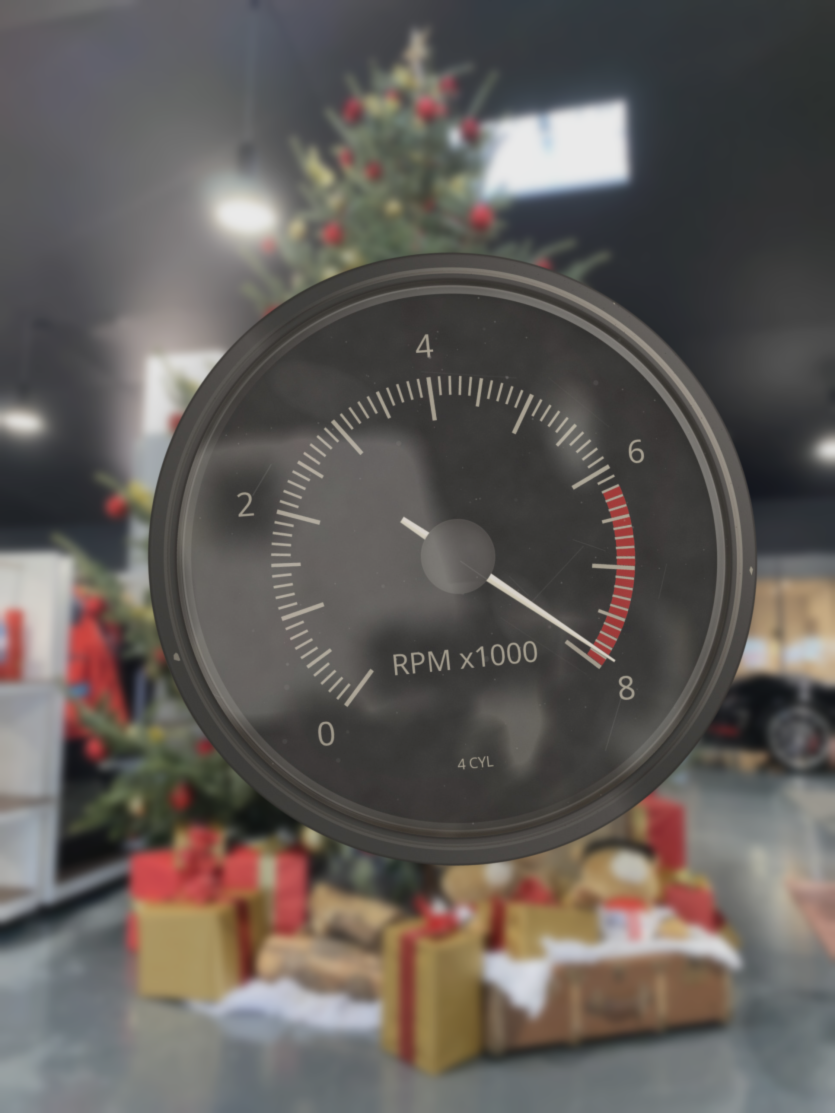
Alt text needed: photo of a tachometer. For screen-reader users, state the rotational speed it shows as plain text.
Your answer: 7900 rpm
